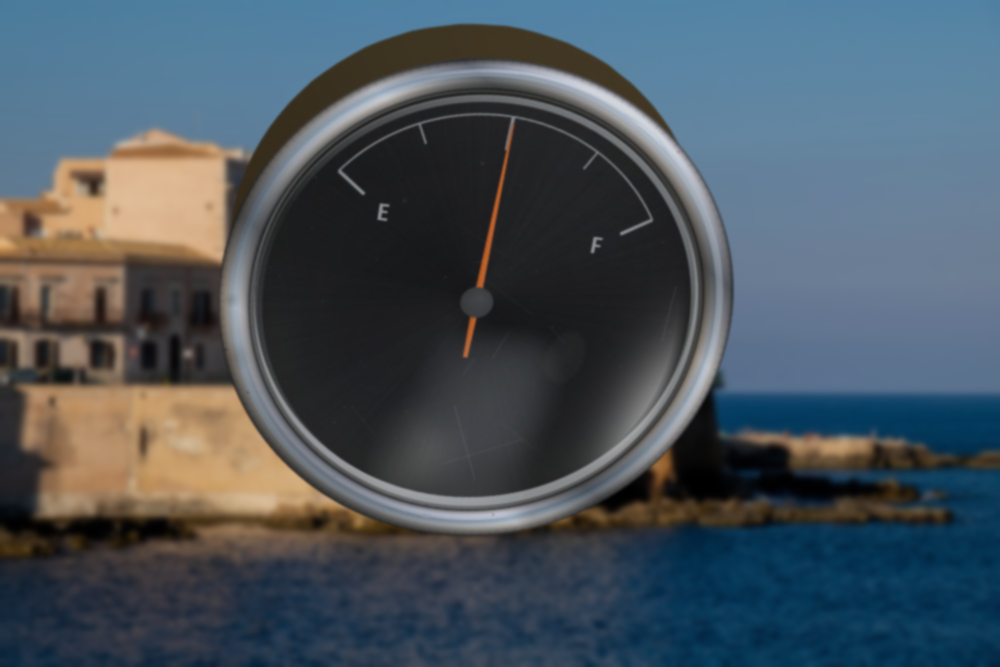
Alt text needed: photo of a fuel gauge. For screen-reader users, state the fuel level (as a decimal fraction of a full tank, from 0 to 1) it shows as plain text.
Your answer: 0.5
